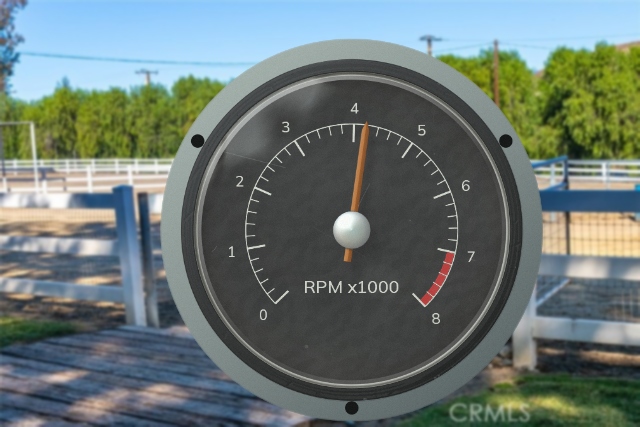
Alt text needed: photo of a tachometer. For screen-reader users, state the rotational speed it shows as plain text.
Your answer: 4200 rpm
